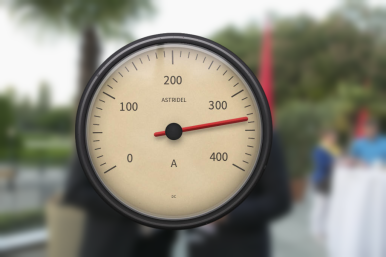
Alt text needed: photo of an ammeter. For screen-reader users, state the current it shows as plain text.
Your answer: 335 A
